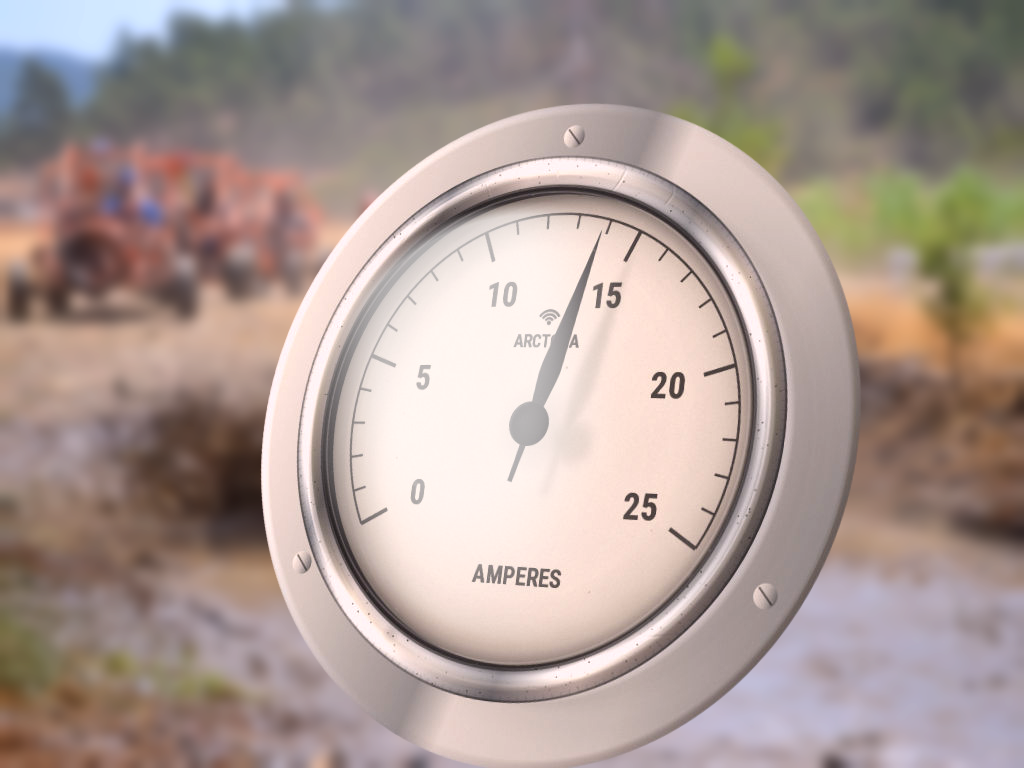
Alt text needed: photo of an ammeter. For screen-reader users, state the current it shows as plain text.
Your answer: 14 A
